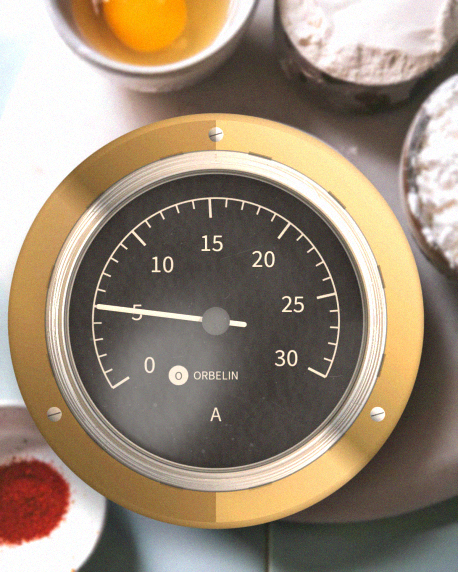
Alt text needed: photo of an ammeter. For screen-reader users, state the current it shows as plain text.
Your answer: 5 A
